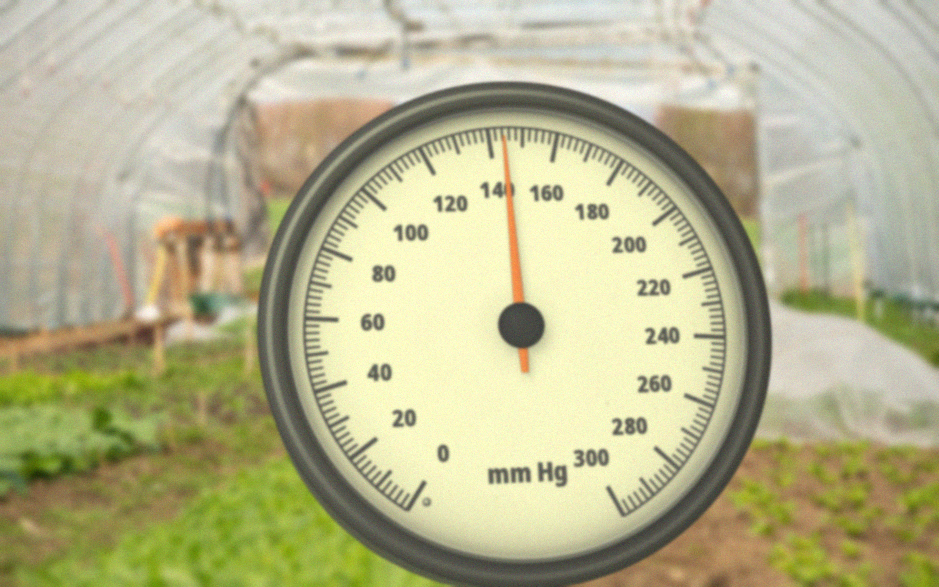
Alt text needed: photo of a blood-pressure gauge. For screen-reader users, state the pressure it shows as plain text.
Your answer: 144 mmHg
